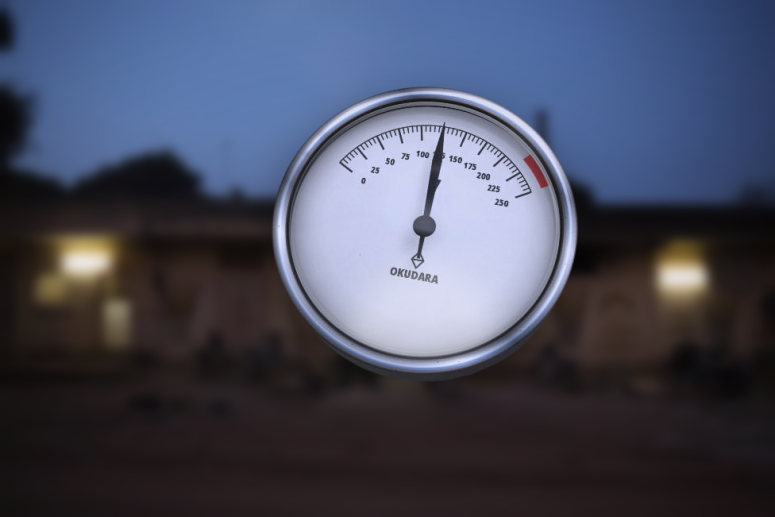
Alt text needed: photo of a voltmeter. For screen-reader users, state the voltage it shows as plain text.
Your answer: 125 V
